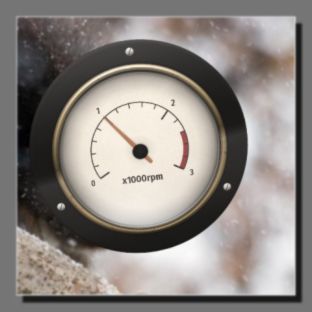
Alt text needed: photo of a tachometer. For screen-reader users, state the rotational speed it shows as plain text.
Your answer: 1000 rpm
